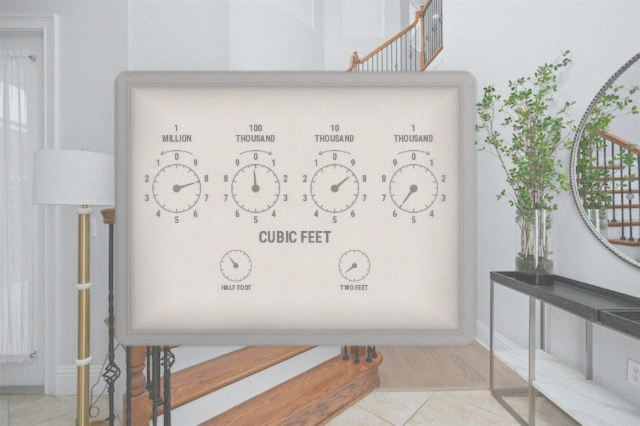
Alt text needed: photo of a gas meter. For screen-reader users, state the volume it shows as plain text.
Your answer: 798600 ft³
